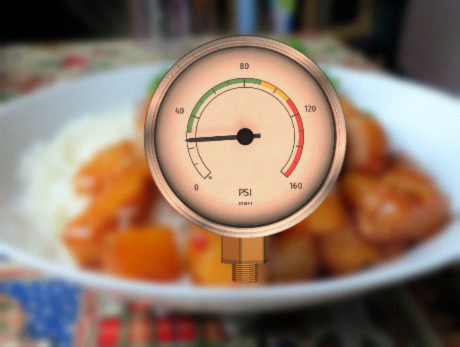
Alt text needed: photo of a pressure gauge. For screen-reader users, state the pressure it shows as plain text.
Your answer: 25 psi
